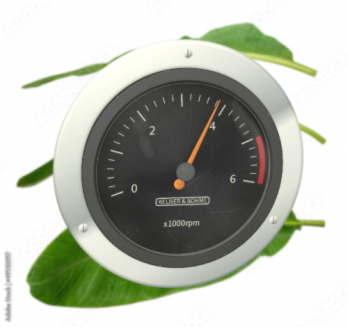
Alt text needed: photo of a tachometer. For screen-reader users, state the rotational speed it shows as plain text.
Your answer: 3800 rpm
